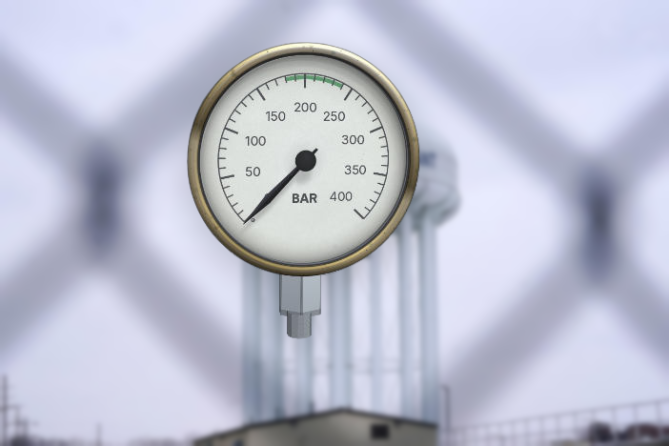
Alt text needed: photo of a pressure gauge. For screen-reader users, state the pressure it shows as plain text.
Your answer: 0 bar
